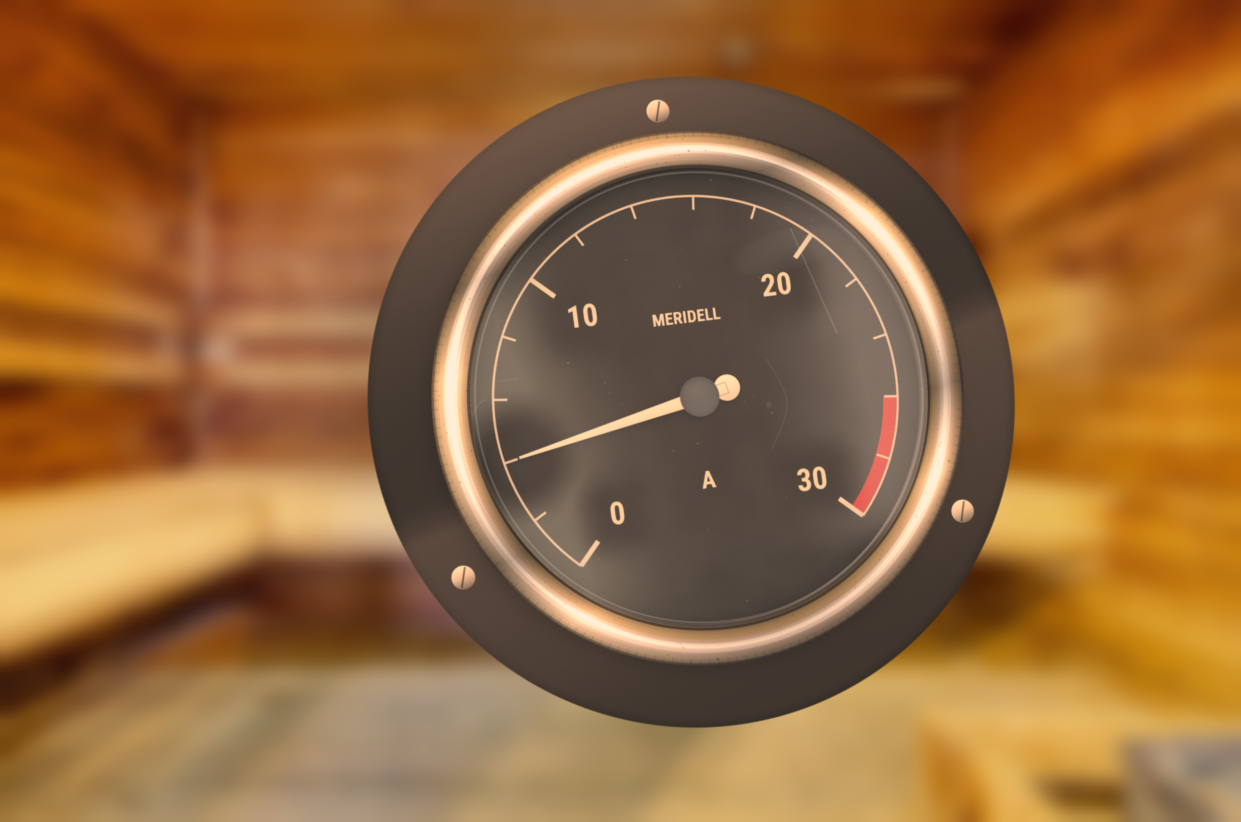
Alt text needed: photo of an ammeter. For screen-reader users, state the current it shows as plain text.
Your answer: 4 A
